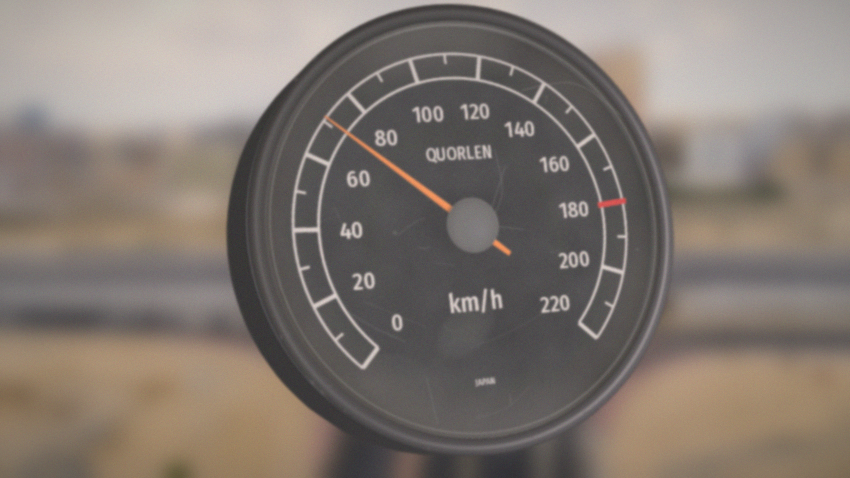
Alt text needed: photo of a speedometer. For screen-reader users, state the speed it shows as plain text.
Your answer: 70 km/h
